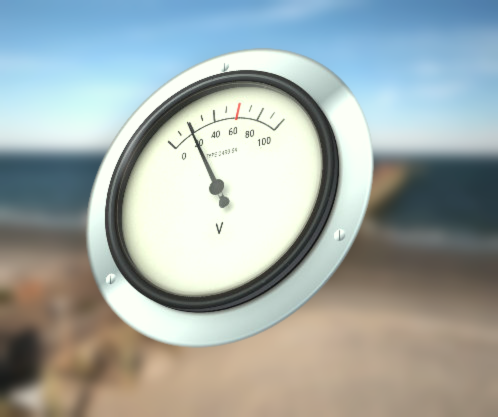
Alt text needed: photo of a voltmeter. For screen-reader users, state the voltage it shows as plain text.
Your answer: 20 V
